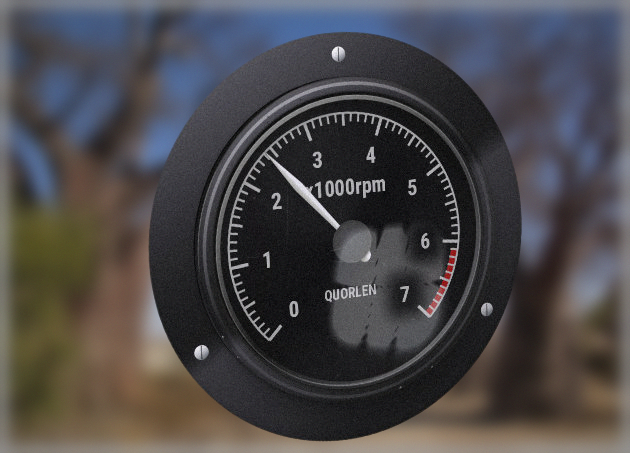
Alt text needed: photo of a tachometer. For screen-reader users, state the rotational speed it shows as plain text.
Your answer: 2400 rpm
